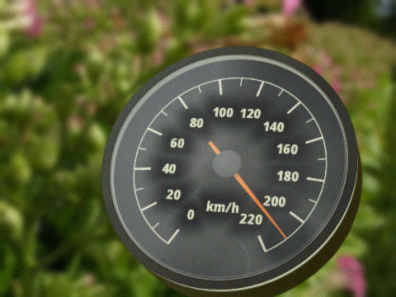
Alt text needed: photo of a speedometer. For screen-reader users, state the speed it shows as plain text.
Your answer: 210 km/h
